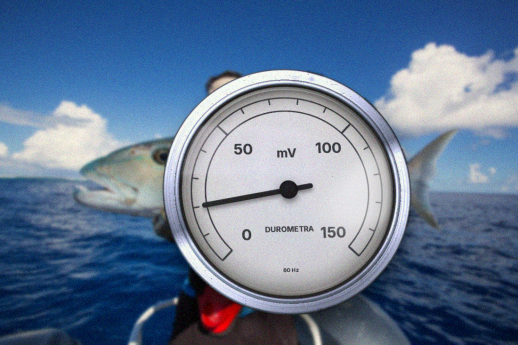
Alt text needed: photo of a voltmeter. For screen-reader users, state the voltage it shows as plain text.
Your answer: 20 mV
